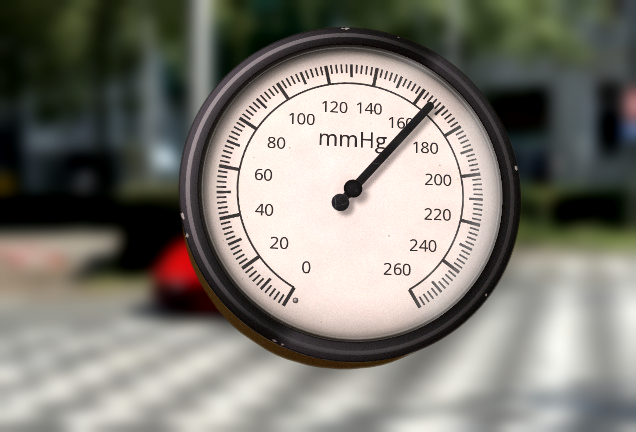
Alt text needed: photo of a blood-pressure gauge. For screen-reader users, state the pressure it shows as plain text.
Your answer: 166 mmHg
